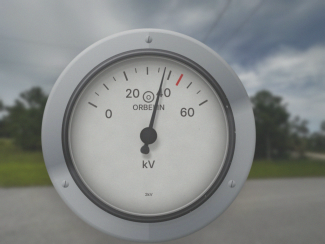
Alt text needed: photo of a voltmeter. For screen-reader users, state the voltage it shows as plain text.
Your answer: 37.5 kV
